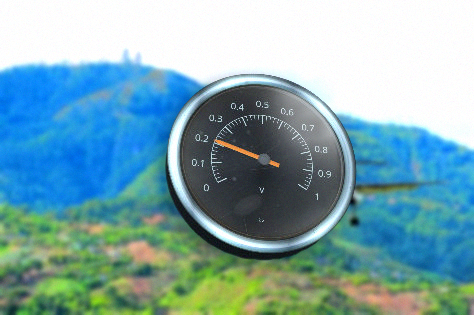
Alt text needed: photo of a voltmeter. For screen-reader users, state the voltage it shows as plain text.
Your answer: 0.2 V
